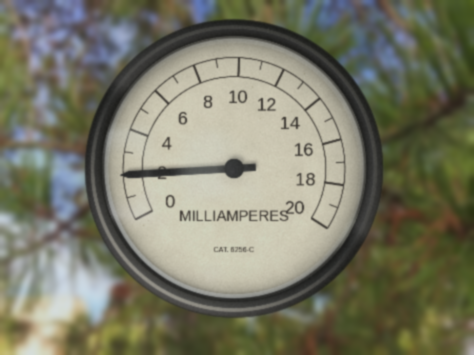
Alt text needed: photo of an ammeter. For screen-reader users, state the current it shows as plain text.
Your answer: 2 mA
